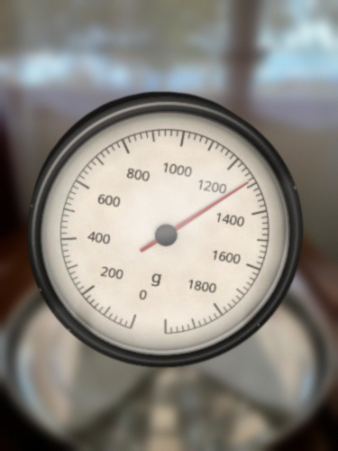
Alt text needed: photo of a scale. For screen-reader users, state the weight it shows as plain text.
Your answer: 1280 g
